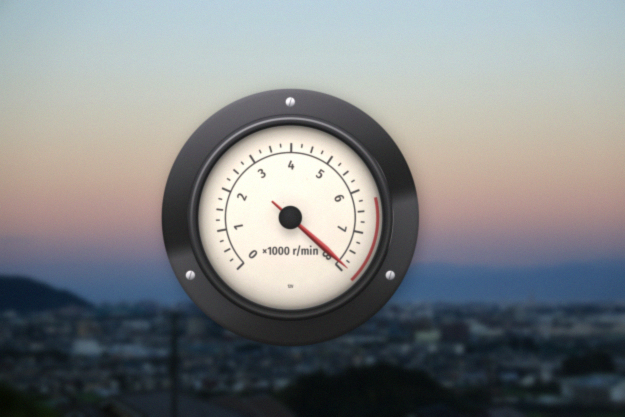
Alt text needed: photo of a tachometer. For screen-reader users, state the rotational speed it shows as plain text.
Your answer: 7875 rpm
